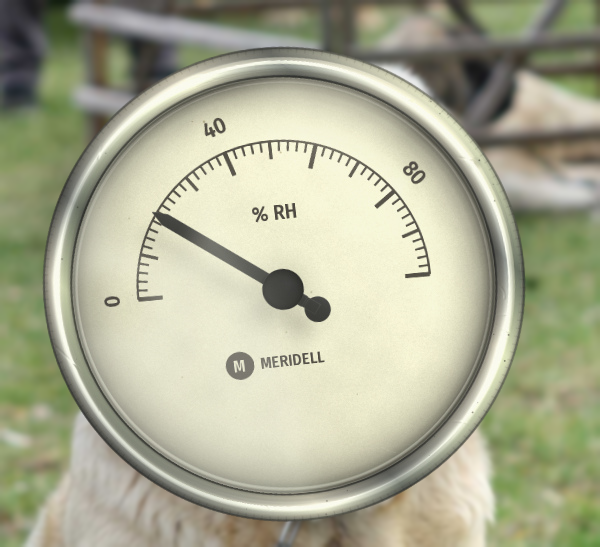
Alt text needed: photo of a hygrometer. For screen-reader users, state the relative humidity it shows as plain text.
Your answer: 20 %
